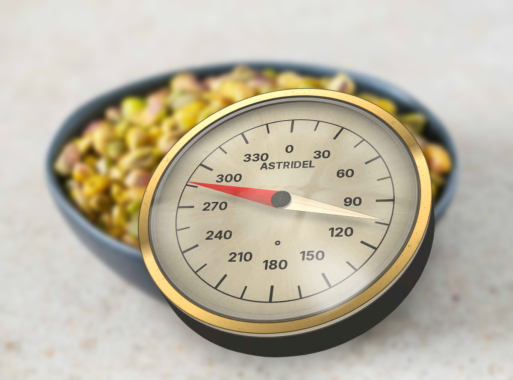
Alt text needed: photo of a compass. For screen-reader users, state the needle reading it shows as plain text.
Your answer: 285 °
